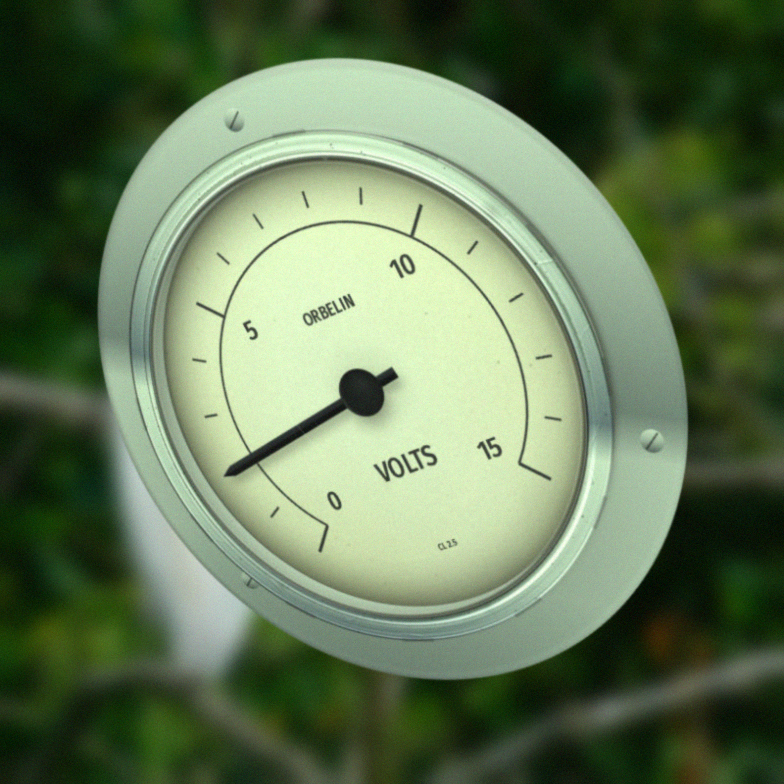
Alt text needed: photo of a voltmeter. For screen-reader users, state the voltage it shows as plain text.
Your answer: 2 V
